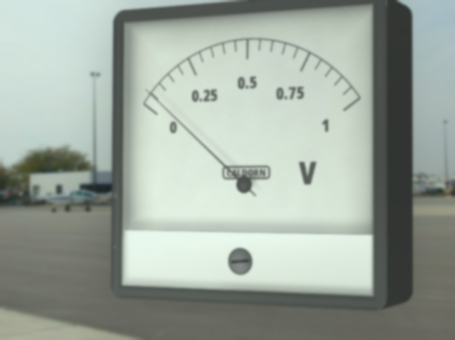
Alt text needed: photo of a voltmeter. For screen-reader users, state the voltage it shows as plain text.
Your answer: 0.05 V
